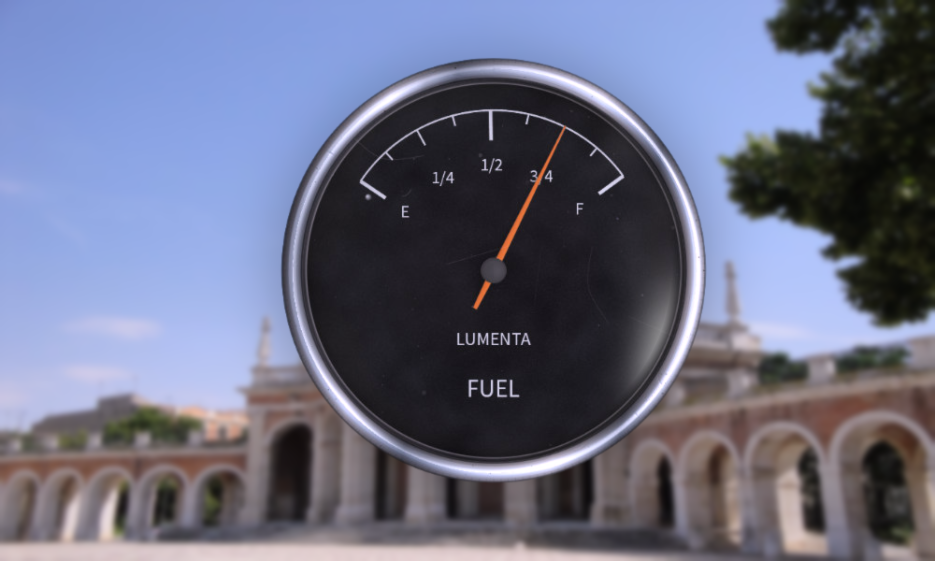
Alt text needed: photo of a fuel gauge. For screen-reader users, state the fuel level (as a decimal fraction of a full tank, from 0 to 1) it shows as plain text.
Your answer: 0.75
